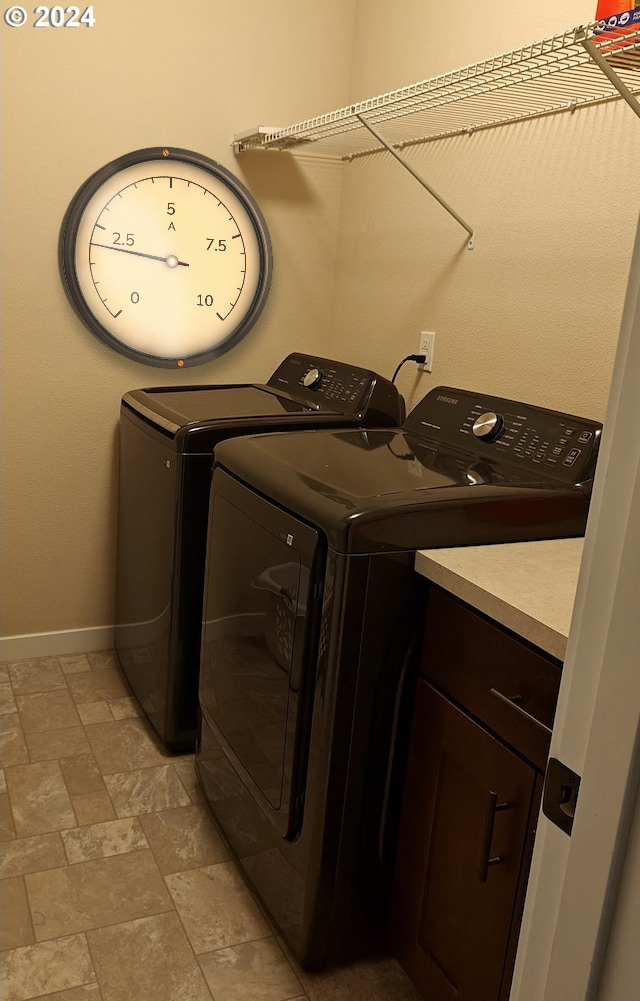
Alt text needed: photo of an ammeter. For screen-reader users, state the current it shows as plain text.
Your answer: 2 A
